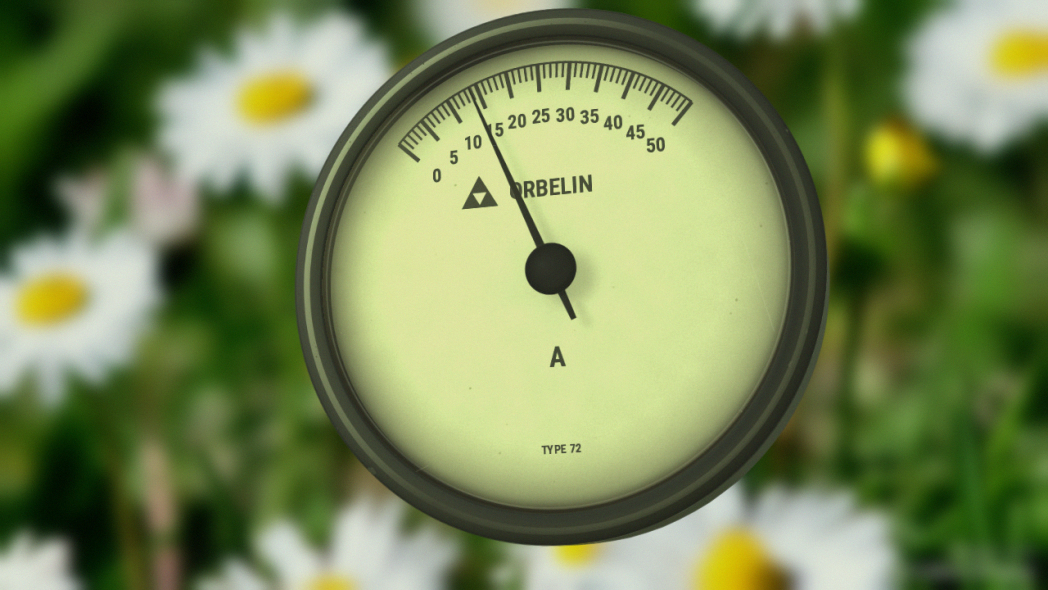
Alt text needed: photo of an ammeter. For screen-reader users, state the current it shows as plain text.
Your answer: 14 A
